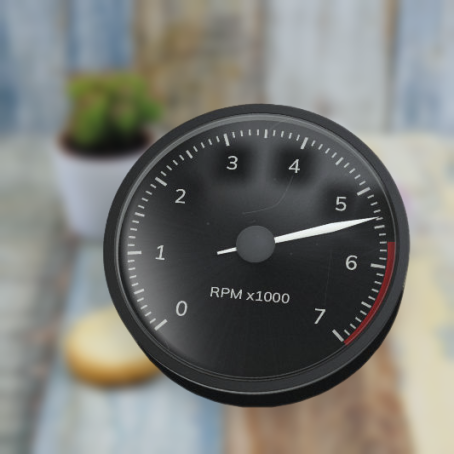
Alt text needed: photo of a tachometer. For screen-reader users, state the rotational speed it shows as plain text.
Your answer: 5400 rpm
